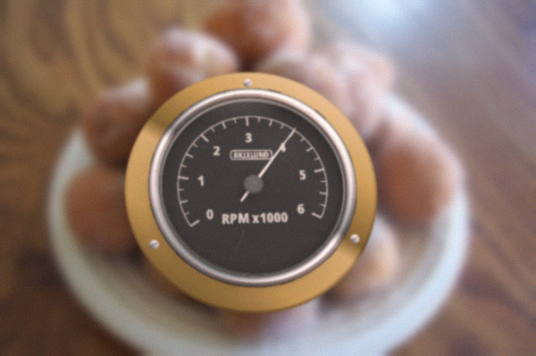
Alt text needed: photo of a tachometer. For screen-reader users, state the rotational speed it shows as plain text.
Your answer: 4000 rpm
